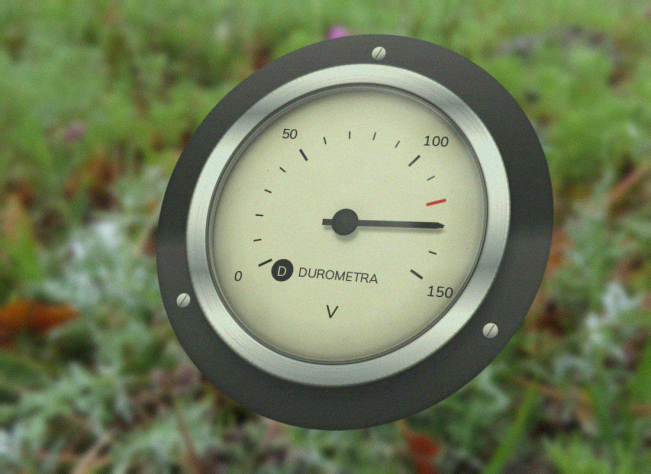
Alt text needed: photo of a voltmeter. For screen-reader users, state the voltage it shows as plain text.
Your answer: 130 V
